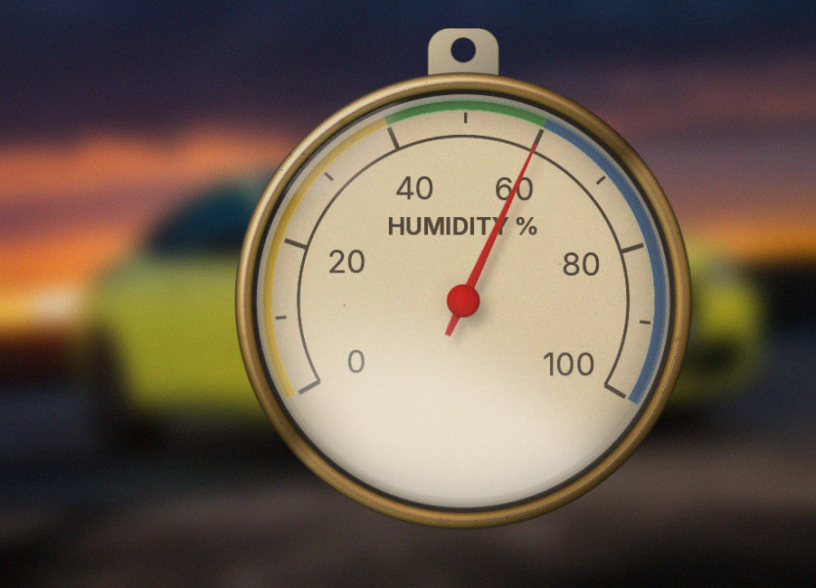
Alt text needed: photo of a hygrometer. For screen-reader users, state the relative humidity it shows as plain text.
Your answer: 60 %
